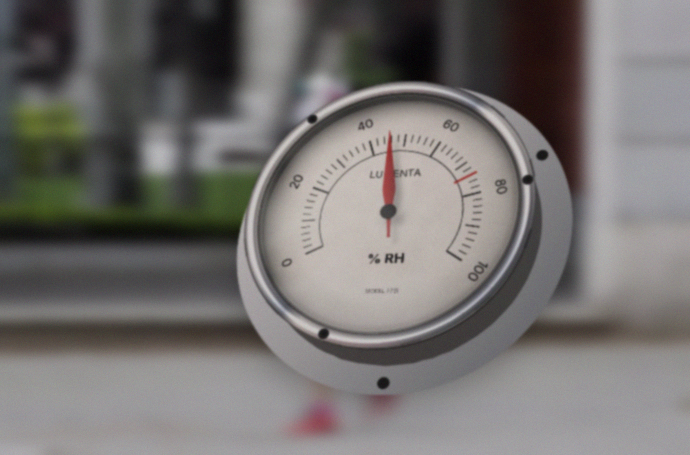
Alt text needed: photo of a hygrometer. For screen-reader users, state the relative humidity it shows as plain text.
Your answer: 46 %
